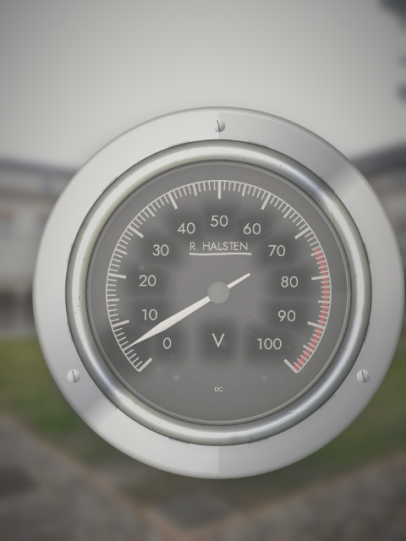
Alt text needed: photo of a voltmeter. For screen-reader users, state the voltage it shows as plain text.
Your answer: 5 V
